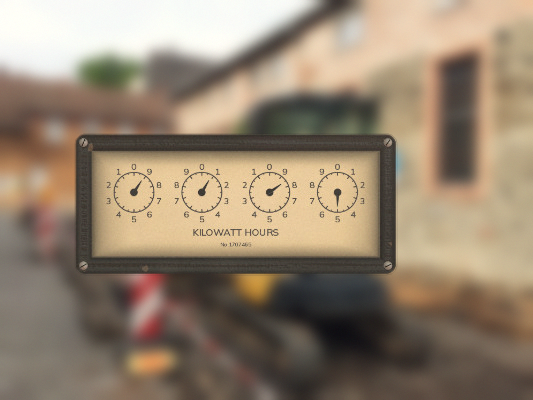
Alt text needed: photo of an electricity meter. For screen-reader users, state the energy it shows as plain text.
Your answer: 9085 kWh
